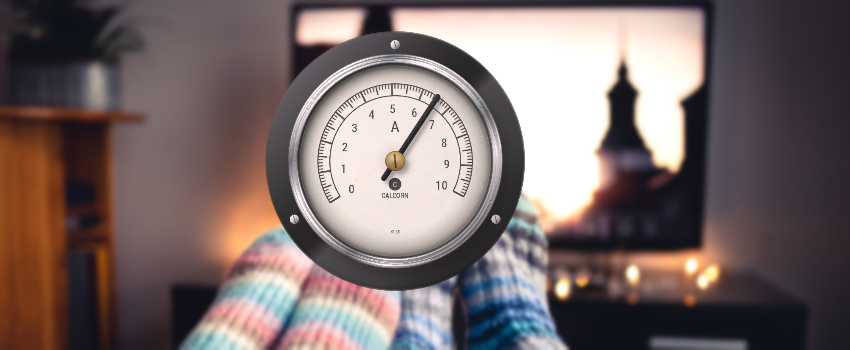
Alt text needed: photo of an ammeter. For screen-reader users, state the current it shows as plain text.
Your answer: 6.5 A
